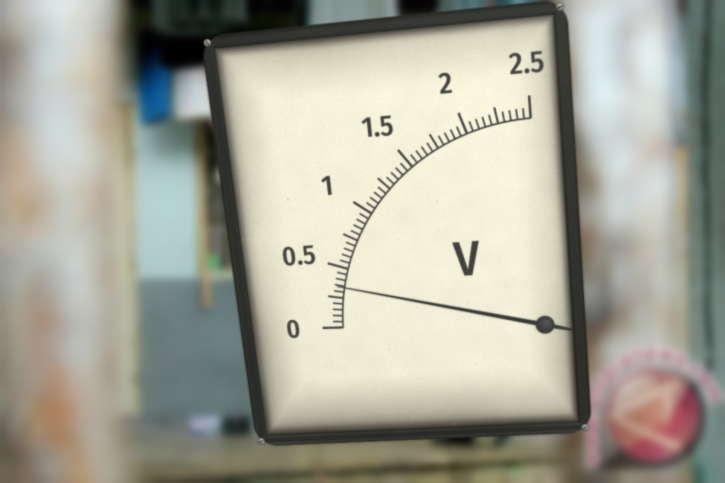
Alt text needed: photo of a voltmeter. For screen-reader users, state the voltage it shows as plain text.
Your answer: 0.35 V
